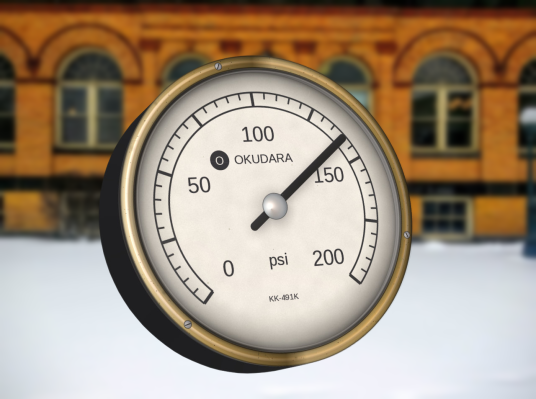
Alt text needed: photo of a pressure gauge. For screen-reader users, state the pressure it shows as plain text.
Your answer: 140 psi
